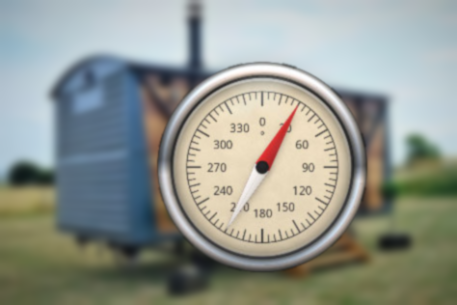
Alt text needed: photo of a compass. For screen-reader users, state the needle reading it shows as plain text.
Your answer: 30 °
